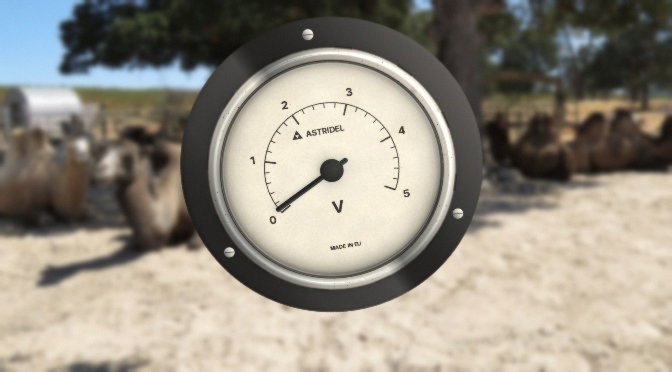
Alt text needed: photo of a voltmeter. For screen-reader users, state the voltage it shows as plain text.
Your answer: 0.1 V
